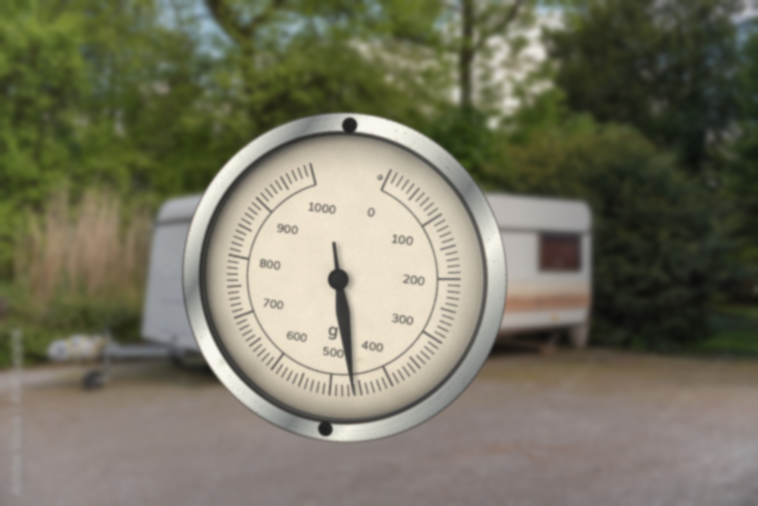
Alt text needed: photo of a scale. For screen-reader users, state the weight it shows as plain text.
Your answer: 460 g
